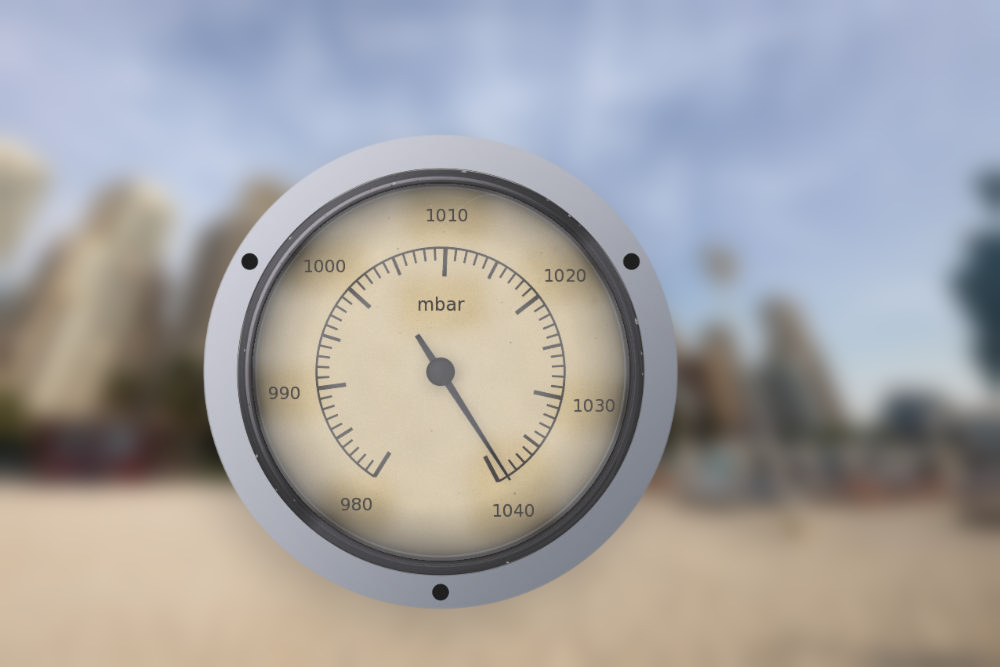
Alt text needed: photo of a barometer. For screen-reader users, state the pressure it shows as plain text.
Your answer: 1039 mbar
